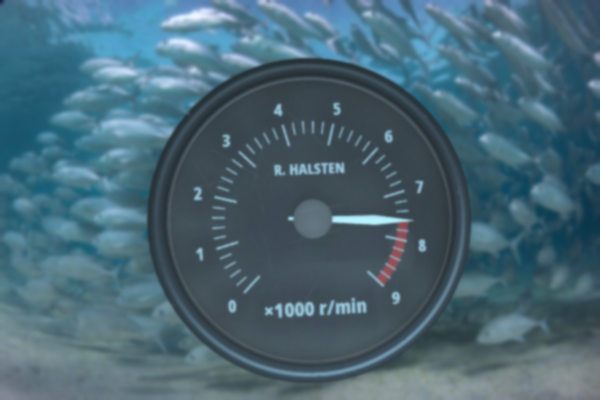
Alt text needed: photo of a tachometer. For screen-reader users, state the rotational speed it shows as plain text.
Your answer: 7600 rpm
